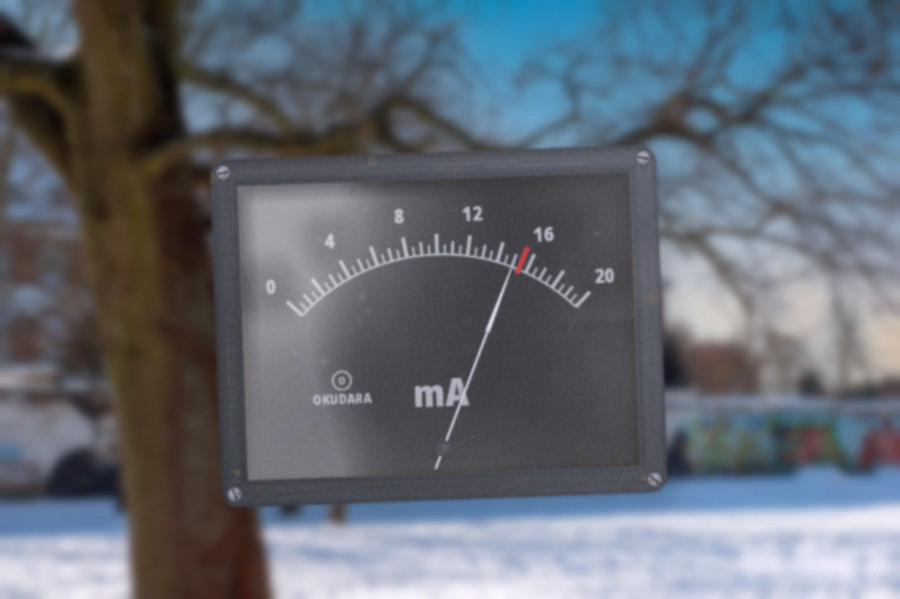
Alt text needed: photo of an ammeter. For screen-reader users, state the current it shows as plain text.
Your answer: 15 mA
